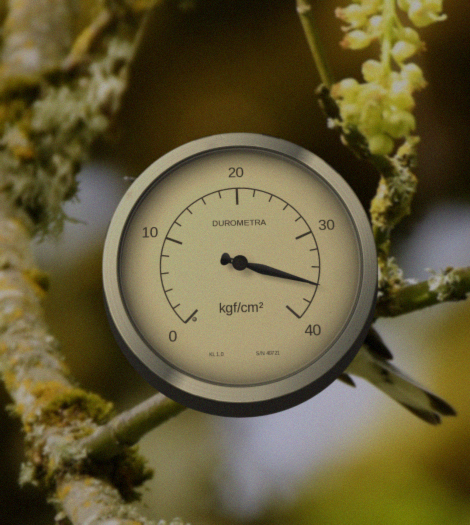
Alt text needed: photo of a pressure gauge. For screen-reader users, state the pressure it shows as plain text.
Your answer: 36 kg/cm²
